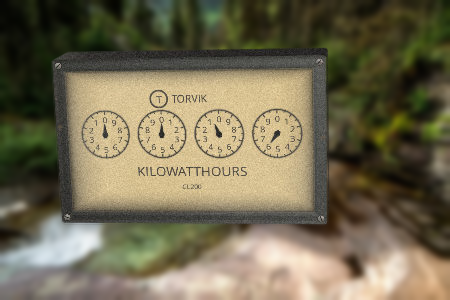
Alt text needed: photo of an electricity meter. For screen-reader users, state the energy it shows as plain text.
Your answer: 6 kWh
